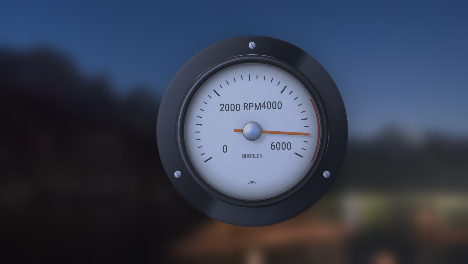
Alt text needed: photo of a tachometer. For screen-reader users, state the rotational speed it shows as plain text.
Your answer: 5400 rpm
